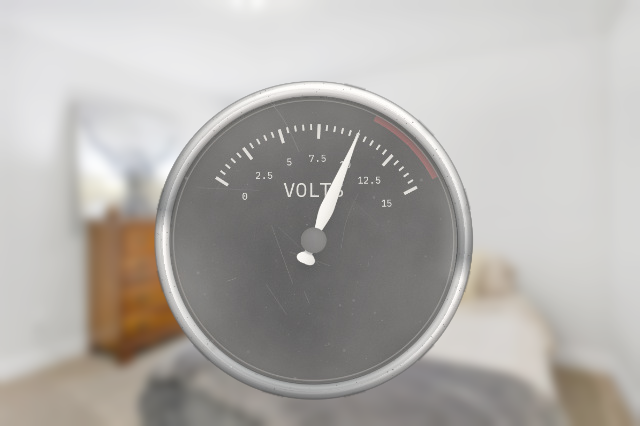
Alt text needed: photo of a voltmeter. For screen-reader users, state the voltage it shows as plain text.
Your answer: 10 V
